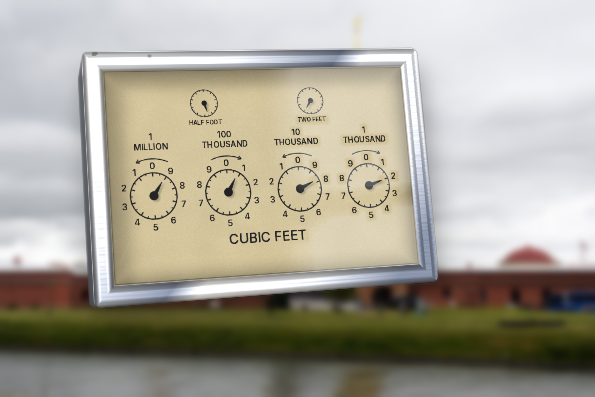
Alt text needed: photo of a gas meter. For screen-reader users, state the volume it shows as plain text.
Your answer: 908200 ft³
